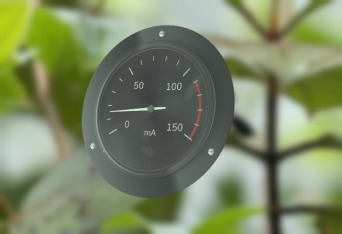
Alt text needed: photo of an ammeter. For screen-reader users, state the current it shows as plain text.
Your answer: 15 mA
